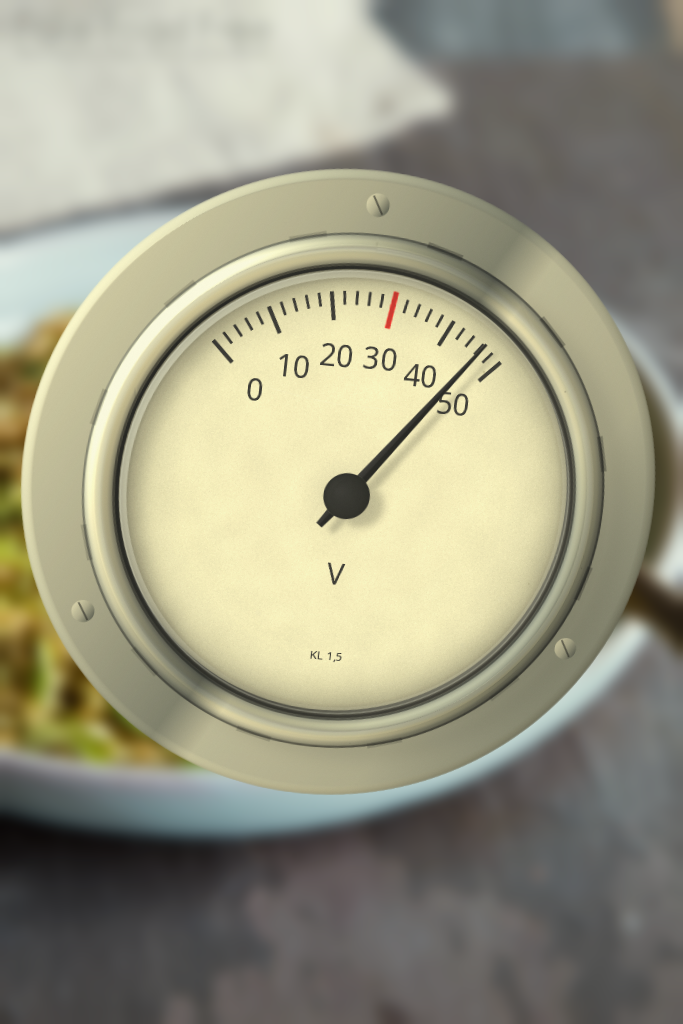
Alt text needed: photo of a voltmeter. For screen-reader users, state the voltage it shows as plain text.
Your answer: 46 V
